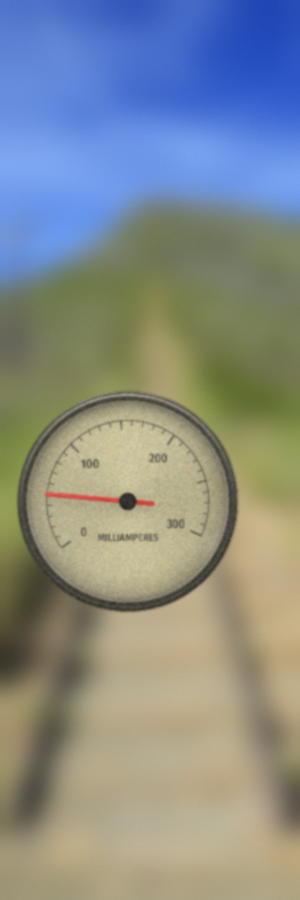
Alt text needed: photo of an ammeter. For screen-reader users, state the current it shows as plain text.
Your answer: 50 mA
